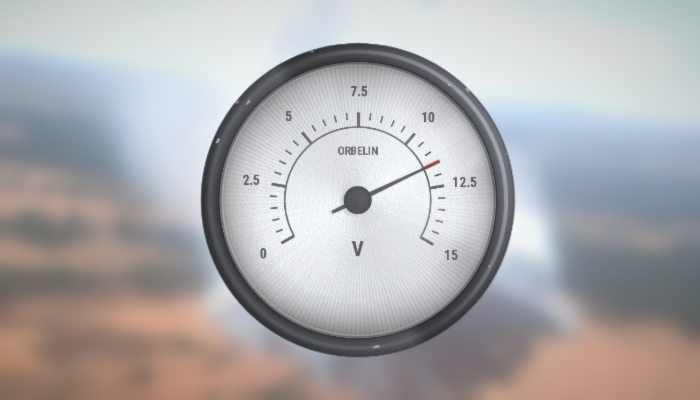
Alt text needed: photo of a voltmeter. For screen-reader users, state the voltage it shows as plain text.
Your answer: 11.5 V
